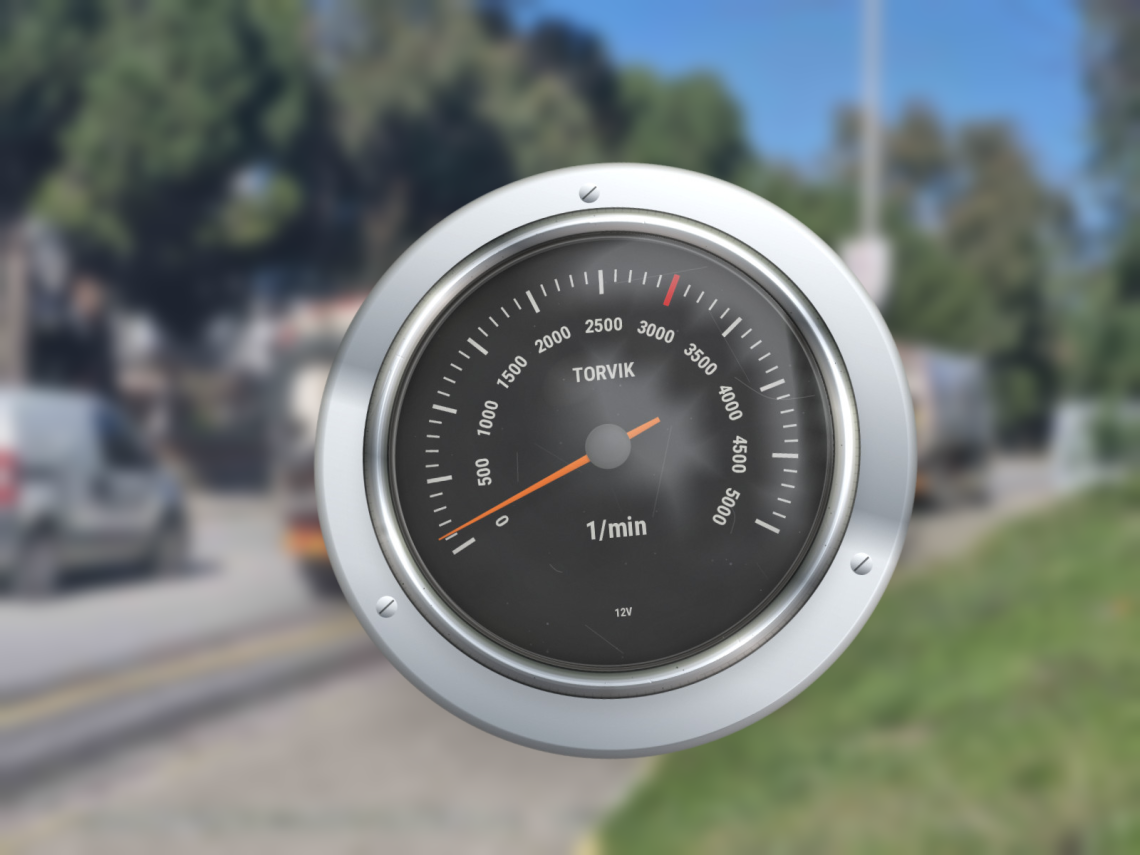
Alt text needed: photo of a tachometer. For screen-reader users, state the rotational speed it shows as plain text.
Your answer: 100 rpm
